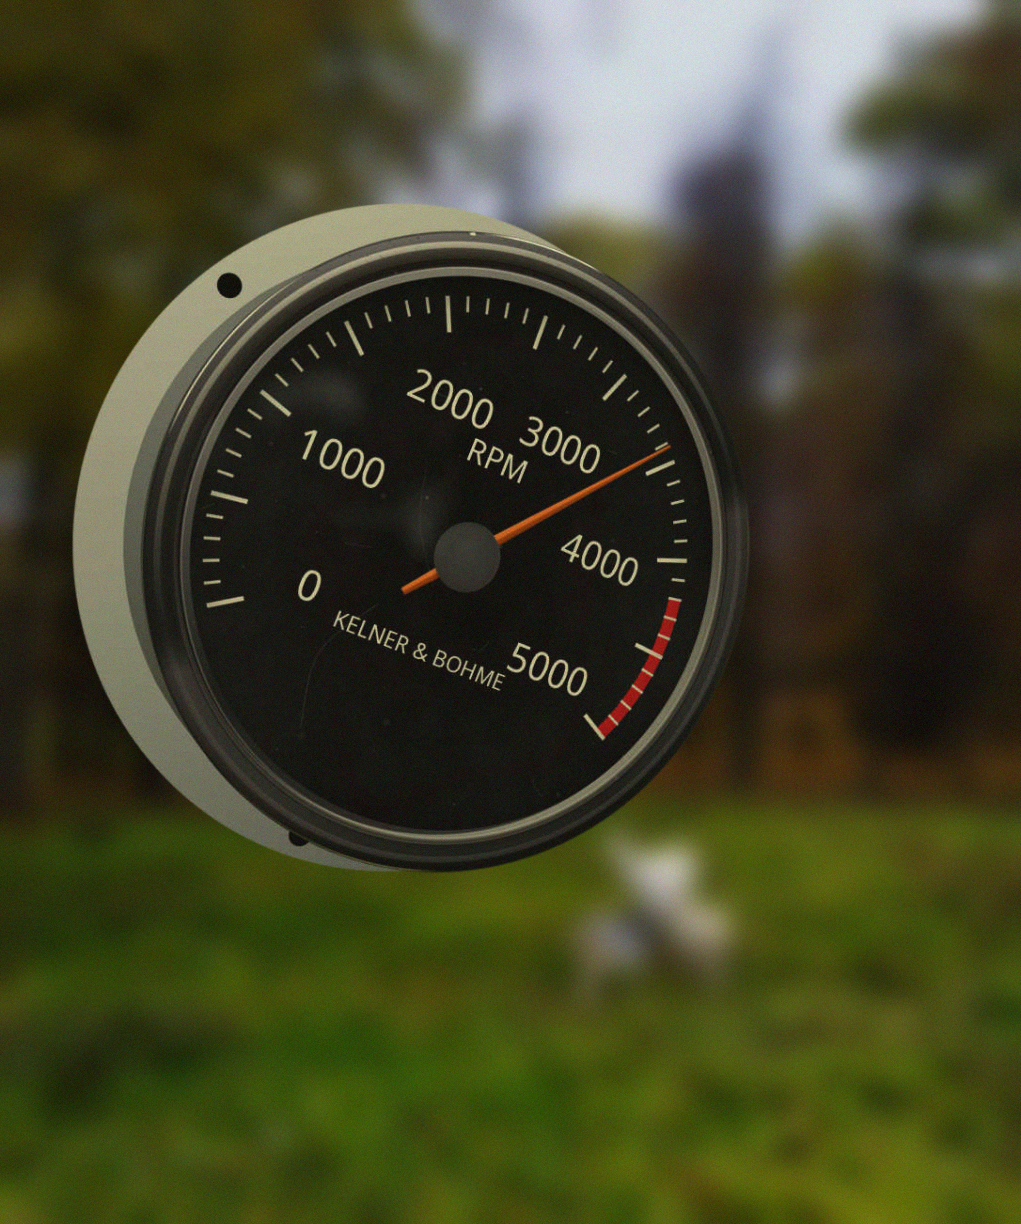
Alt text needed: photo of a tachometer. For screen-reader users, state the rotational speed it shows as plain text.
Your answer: 3400 rpm
